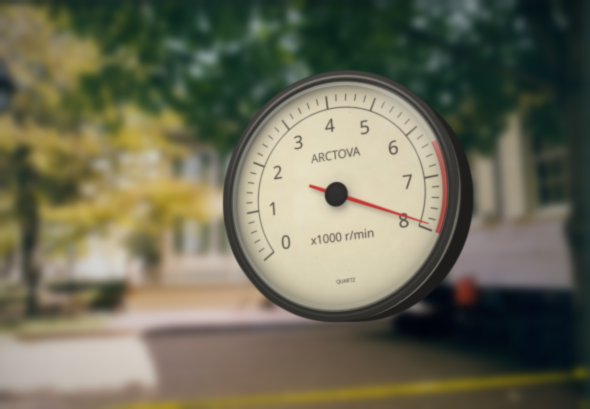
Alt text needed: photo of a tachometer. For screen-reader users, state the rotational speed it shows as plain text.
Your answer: 7900 rpm
